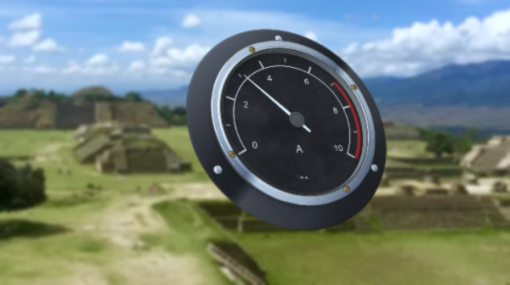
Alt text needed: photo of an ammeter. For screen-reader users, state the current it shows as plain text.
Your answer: 3 A
